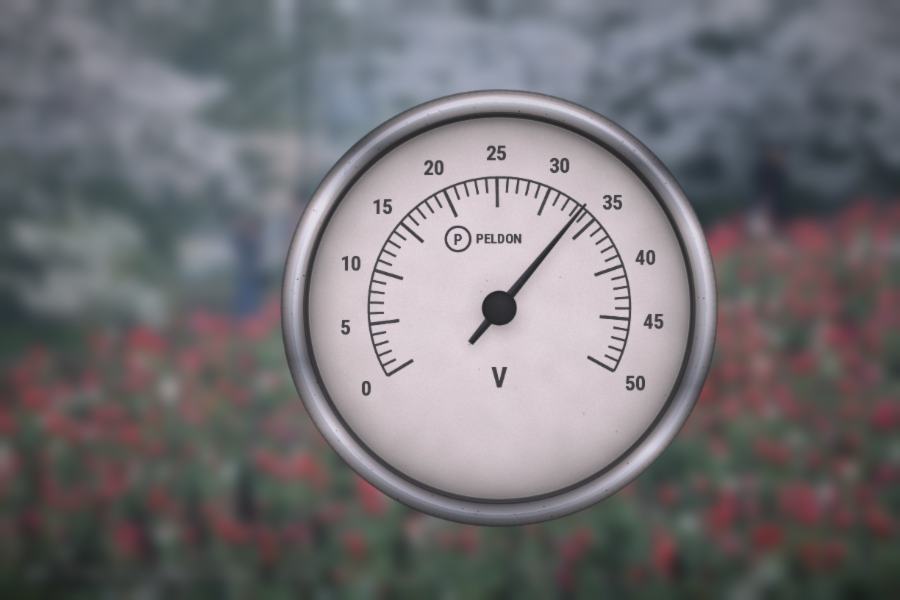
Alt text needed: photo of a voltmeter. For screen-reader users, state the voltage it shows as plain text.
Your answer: 33.5 V
